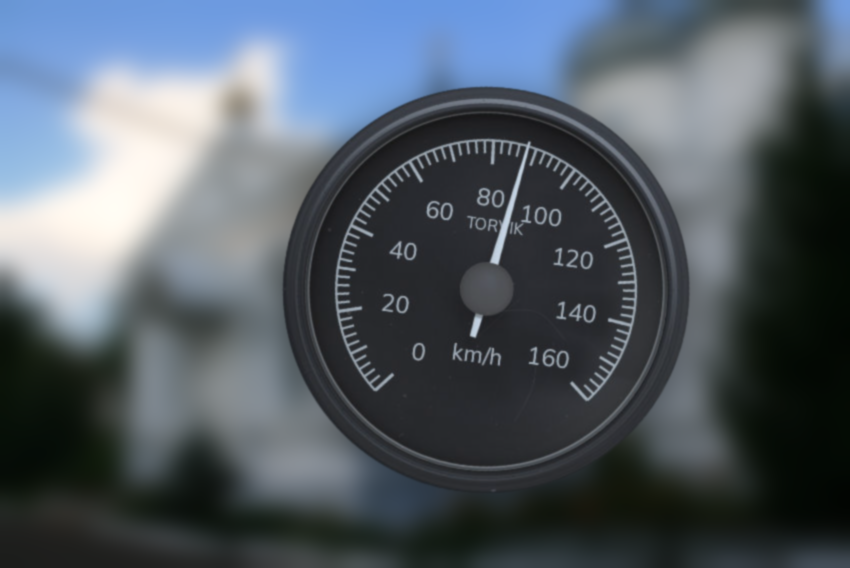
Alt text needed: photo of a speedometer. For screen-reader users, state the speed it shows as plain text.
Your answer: 88 km/h
